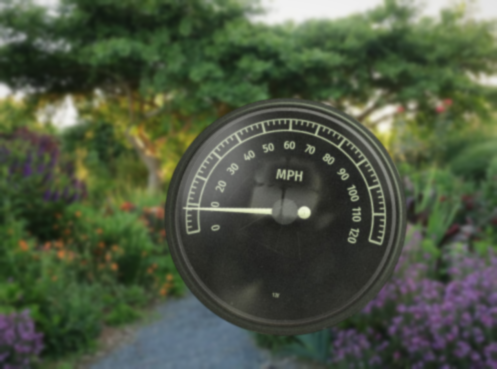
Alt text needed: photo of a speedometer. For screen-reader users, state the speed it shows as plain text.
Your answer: 8 mph
